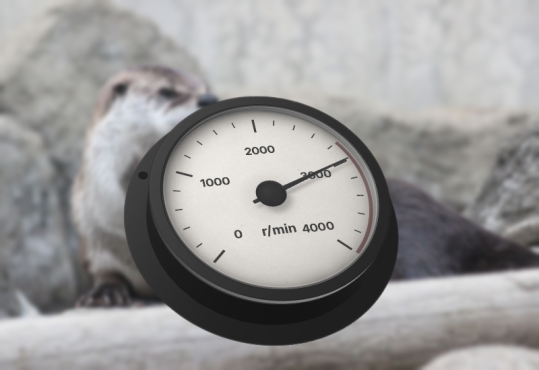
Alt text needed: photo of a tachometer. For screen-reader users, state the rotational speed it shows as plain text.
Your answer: 3000 rpm
